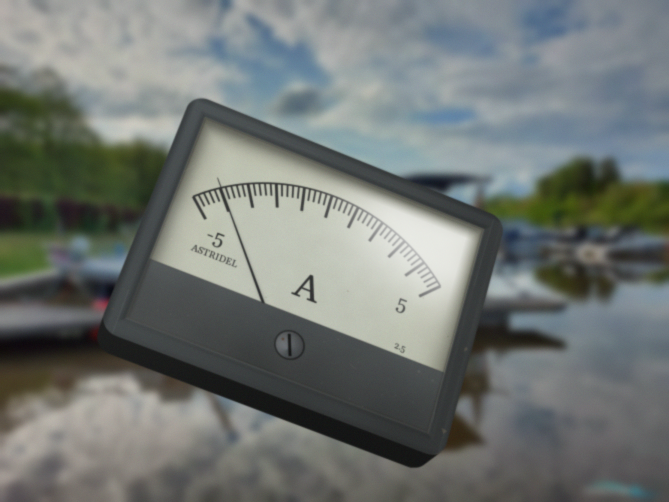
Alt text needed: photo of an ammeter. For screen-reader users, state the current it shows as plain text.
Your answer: -4 A
